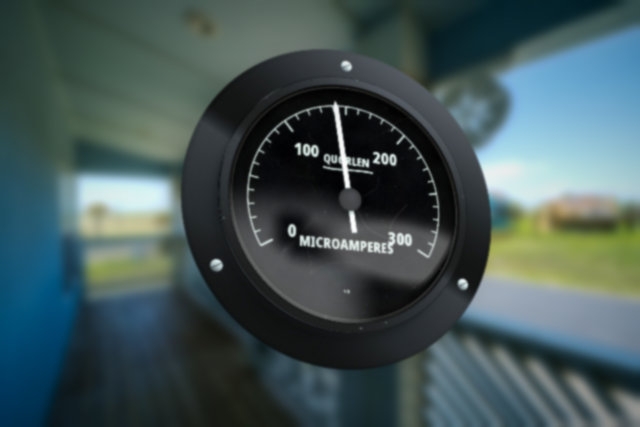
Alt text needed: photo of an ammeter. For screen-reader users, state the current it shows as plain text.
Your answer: 140 µA
